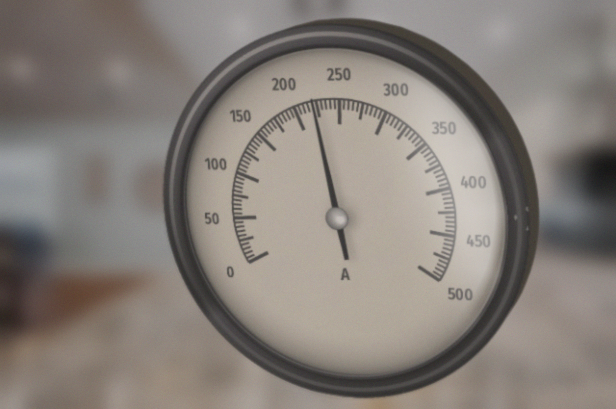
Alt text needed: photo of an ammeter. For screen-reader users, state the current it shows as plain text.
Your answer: 225 A
